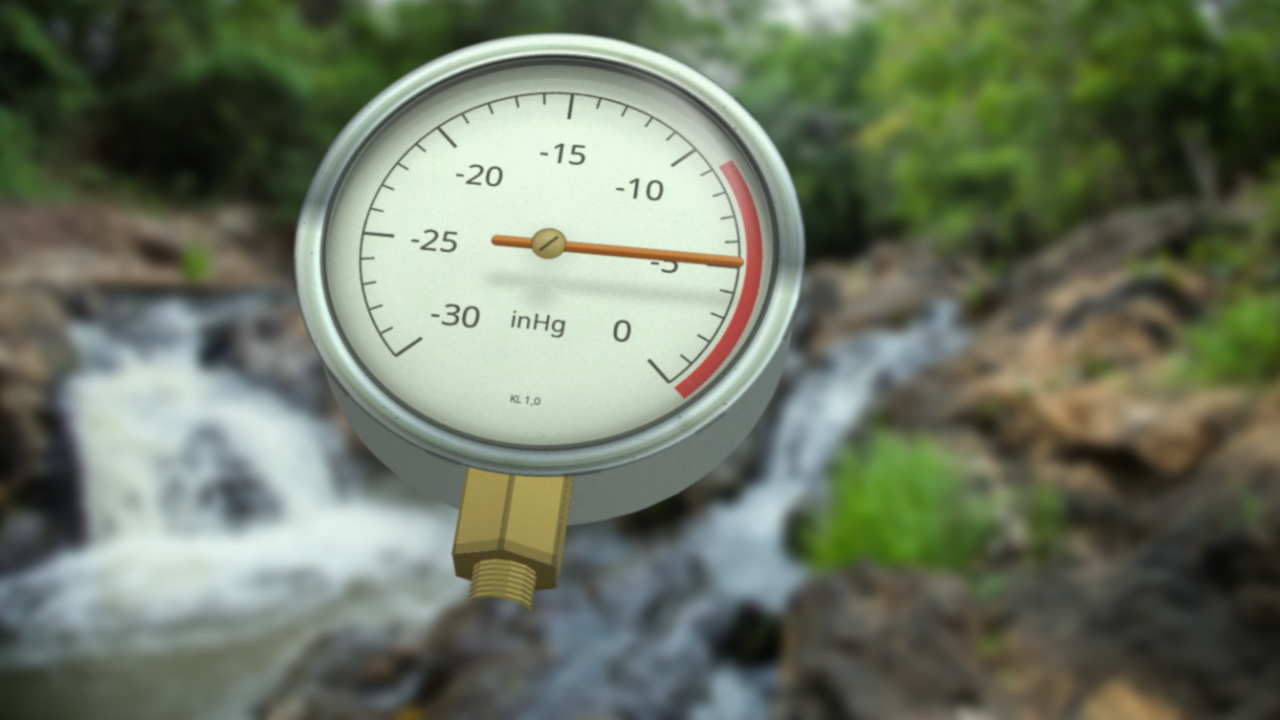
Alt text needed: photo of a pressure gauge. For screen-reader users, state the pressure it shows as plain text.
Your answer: -5 inHg
